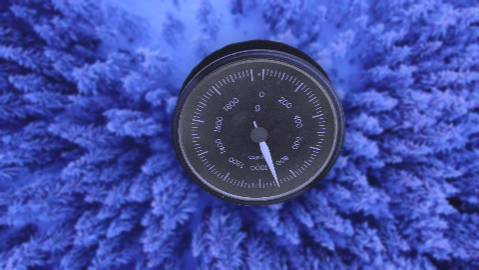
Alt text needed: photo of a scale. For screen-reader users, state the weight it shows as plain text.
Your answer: 900 g
